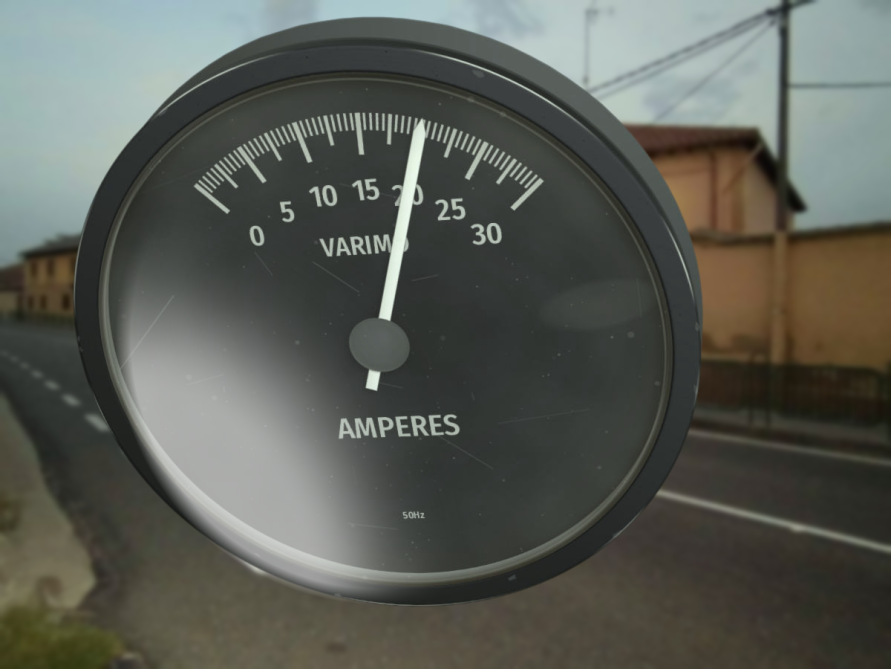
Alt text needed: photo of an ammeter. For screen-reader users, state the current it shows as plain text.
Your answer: 20 A
